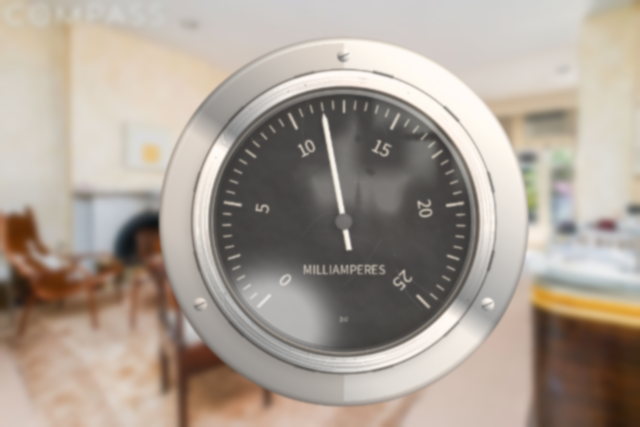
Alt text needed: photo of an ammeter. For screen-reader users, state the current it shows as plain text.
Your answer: 11.5 mA
